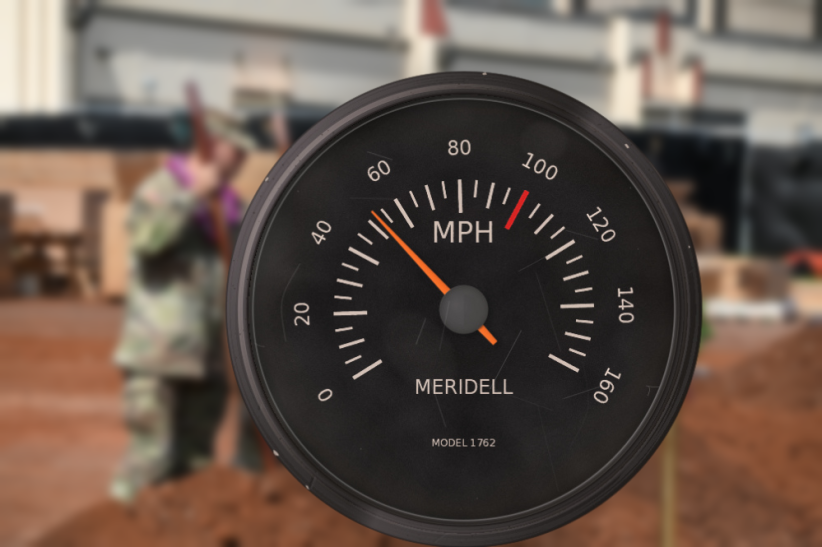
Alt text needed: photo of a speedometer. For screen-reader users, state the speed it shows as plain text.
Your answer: 52.5 mph
